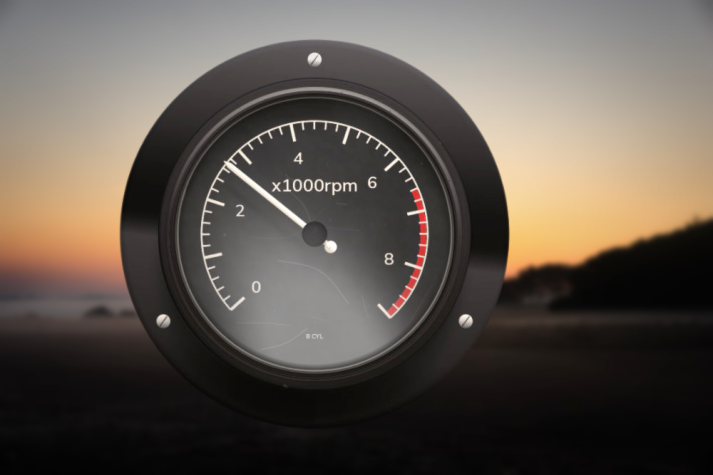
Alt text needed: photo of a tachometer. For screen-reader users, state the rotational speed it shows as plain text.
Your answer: 2700 rpm
